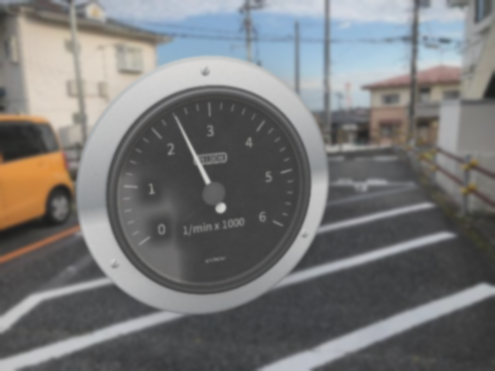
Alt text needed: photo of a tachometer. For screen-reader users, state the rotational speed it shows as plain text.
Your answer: 2400 rpm
